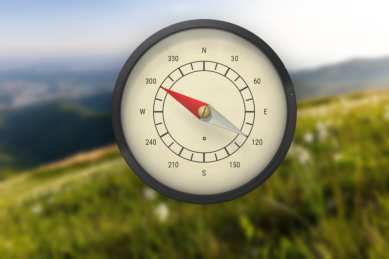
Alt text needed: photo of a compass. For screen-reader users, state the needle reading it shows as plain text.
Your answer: 300 °
